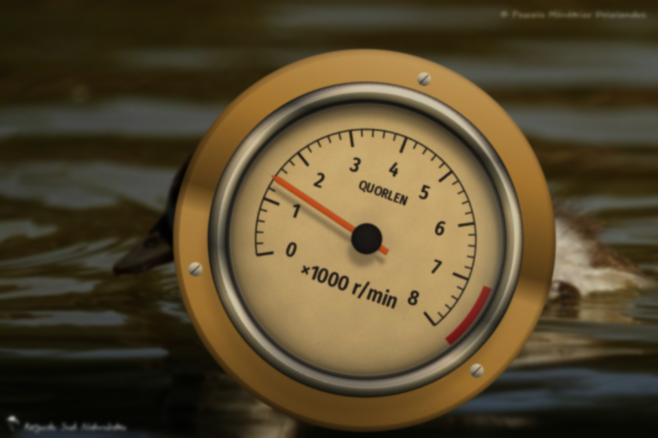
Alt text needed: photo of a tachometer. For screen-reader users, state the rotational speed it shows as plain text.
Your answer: 1400 rpm
